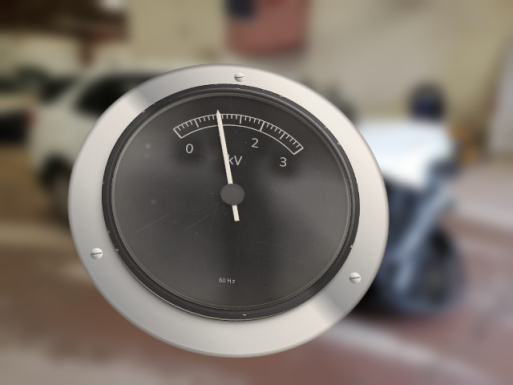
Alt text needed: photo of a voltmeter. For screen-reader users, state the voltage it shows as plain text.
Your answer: 1 kV
